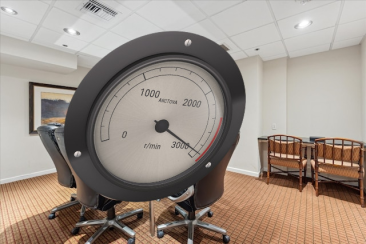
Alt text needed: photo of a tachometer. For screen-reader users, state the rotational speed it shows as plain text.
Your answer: 2900 rpm
